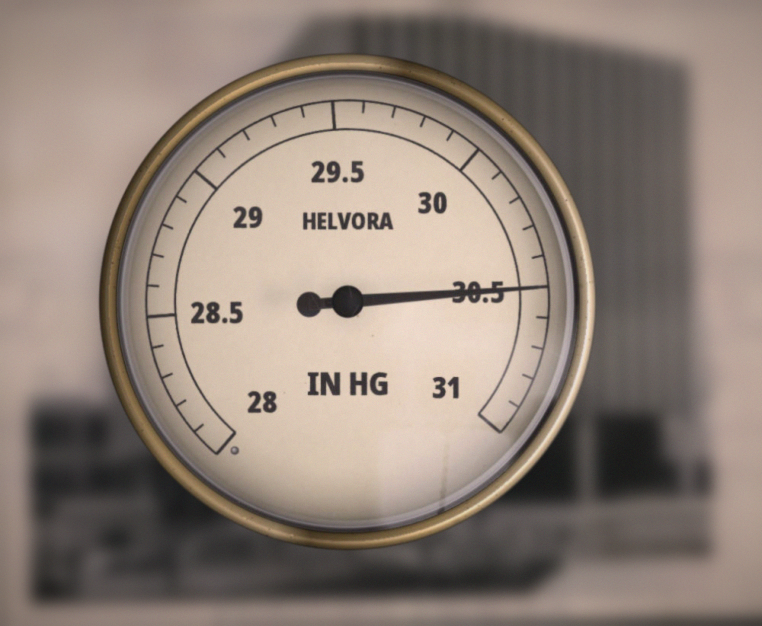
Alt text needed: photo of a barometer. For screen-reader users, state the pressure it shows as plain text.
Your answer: 30.5 inHg
